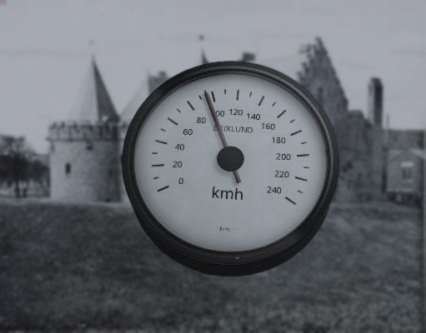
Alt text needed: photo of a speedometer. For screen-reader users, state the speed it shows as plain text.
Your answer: 95 km/h
